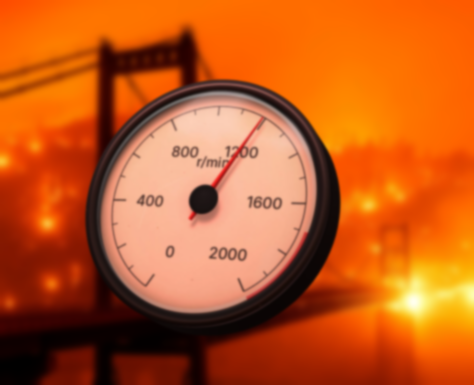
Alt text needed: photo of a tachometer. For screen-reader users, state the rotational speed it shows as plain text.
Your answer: 1200 rpm
